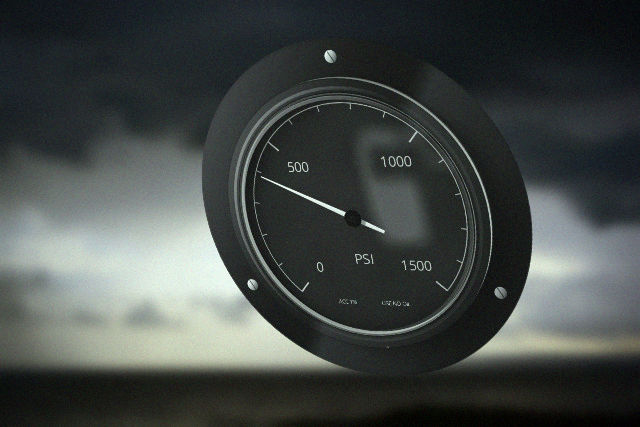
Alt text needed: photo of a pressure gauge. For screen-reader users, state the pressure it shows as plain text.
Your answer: 400 psi
